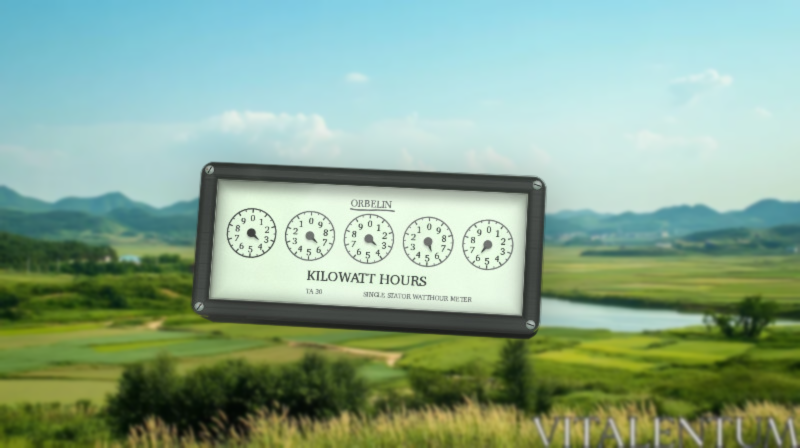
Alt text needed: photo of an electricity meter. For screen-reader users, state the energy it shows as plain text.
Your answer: 36356 kWh
